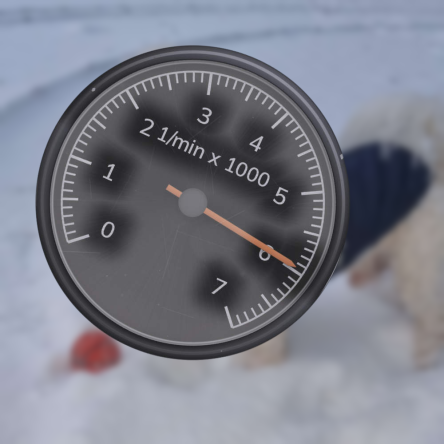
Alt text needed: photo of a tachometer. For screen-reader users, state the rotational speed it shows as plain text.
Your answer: 5950 rpm
